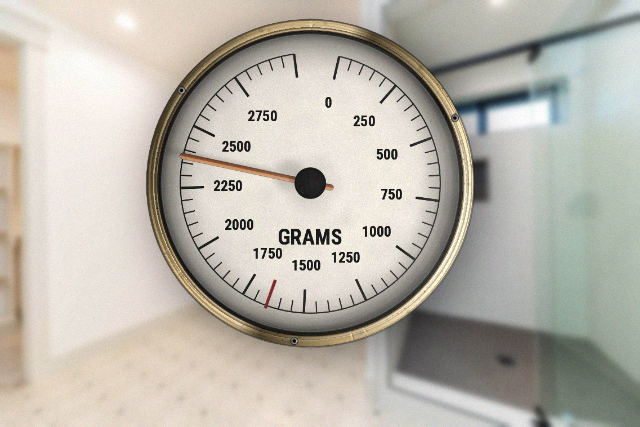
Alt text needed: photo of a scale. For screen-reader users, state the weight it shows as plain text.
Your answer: 2375 g
